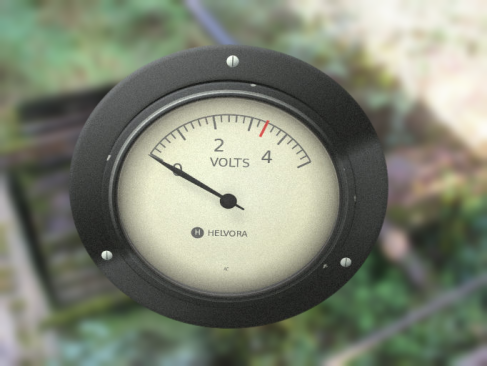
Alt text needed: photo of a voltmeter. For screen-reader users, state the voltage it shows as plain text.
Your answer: 0 V
